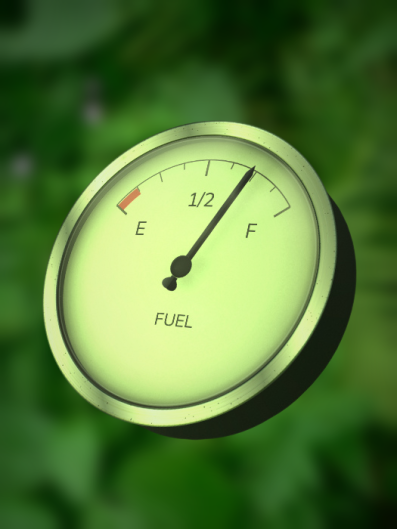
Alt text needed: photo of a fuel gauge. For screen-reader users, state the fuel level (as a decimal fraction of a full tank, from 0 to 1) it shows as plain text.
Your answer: 0.75
